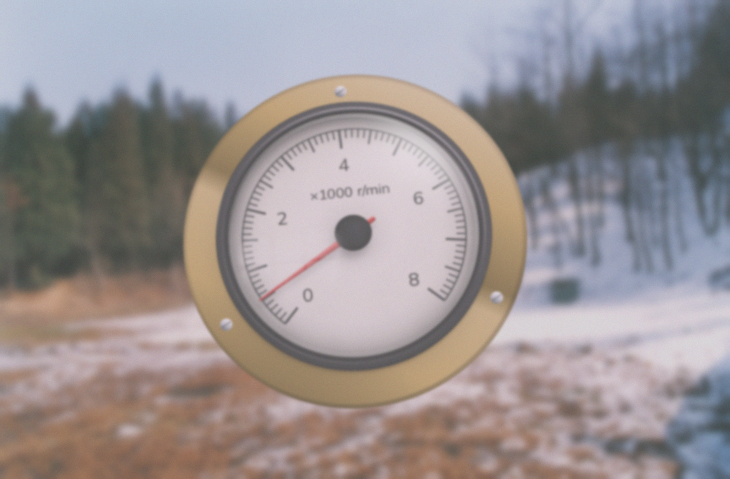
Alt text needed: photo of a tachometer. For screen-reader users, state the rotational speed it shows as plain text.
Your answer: 500 rpm
